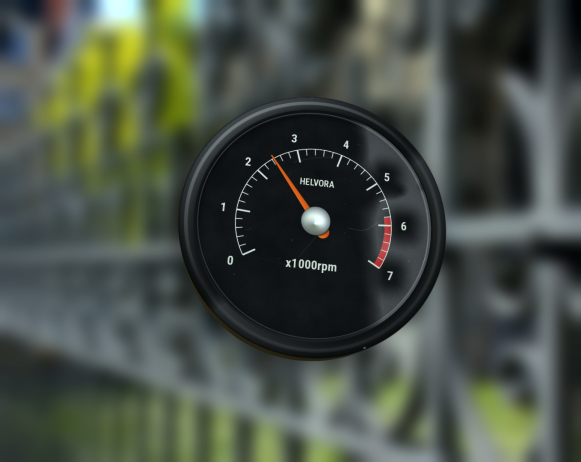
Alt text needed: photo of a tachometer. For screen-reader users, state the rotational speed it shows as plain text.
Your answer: 2400 rpm
